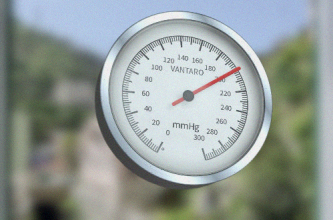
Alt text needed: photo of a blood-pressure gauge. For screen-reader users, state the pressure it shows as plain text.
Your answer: 200 mmHg
